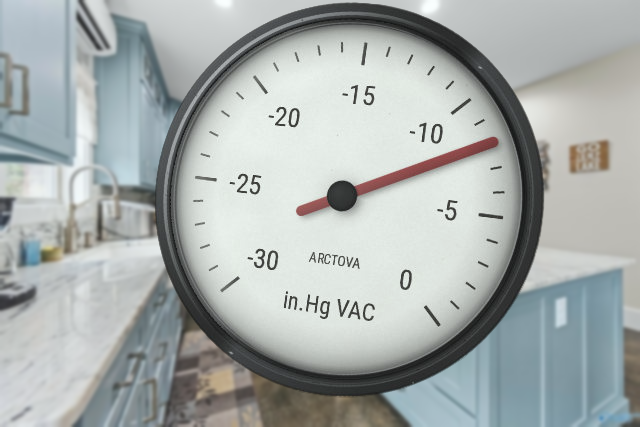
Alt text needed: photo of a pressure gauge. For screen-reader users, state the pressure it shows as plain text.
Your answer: -8 inHg
